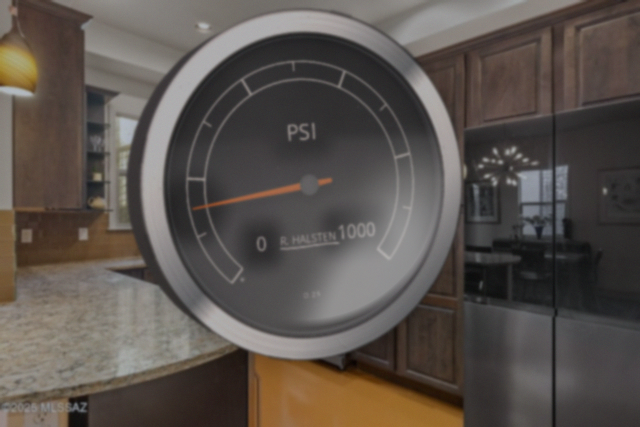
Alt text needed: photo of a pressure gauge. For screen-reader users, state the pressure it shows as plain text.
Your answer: 150 psi
